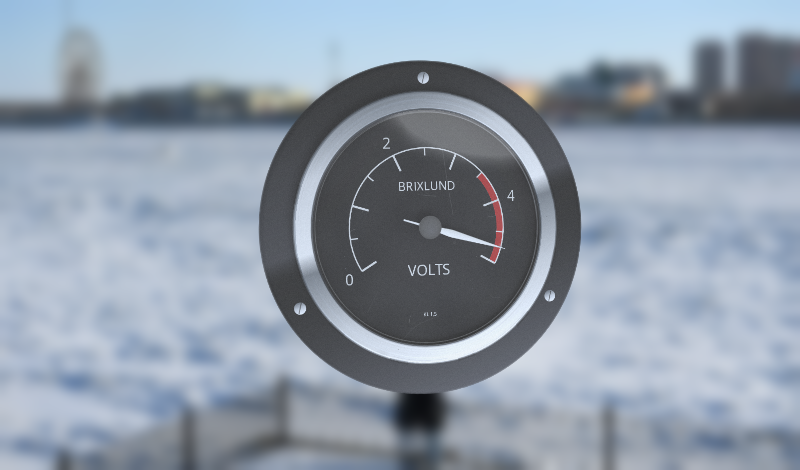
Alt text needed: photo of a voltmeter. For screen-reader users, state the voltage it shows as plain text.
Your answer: 4.75 V
